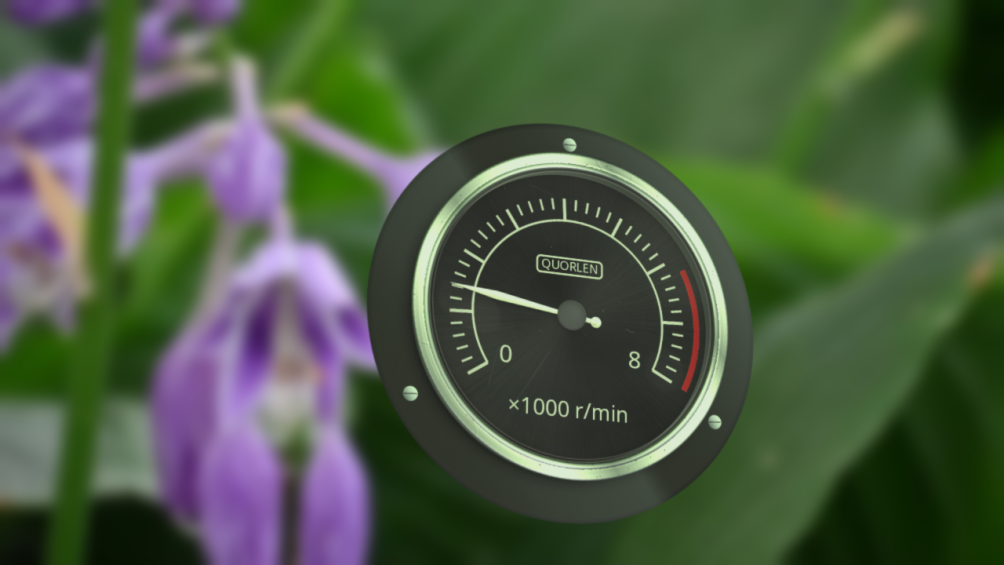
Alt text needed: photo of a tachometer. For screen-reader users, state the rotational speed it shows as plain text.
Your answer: 1400 rpm
